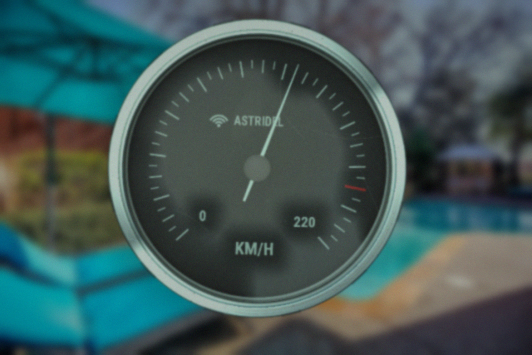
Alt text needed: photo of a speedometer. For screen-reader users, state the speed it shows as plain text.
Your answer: 125 km/h
